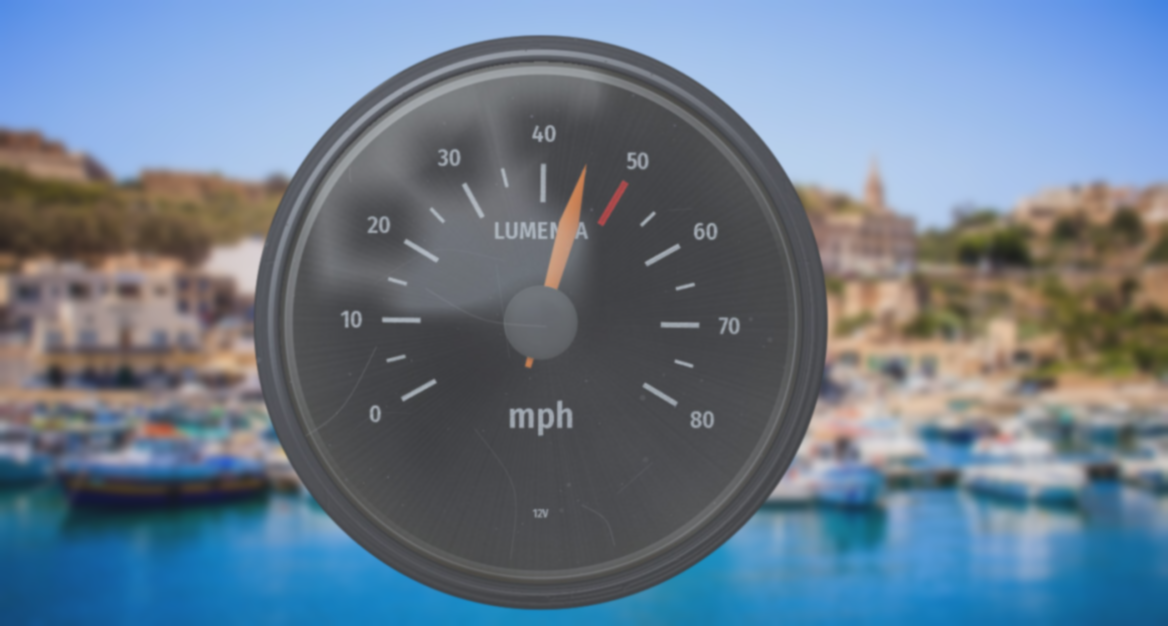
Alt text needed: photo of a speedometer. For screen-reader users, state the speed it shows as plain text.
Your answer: 45 mph
